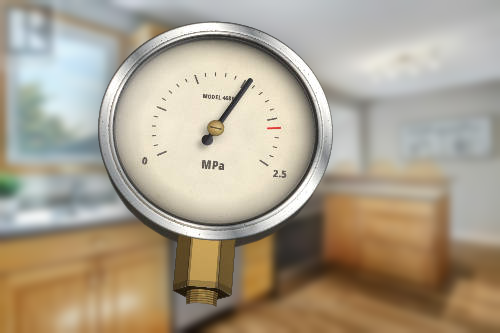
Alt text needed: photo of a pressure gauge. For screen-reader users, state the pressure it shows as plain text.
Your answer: 1.55 MPa
